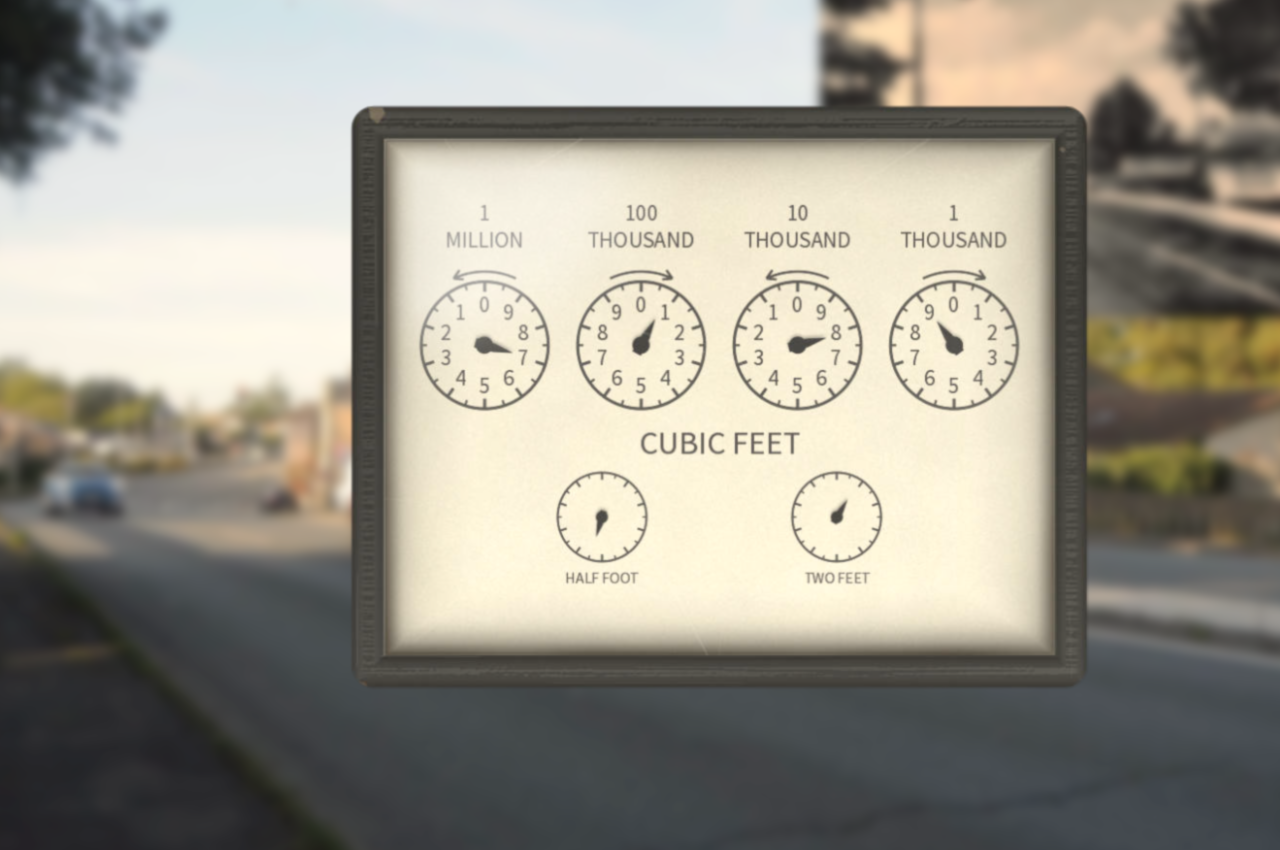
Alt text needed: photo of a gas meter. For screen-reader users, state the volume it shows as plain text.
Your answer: 707900 ft³
